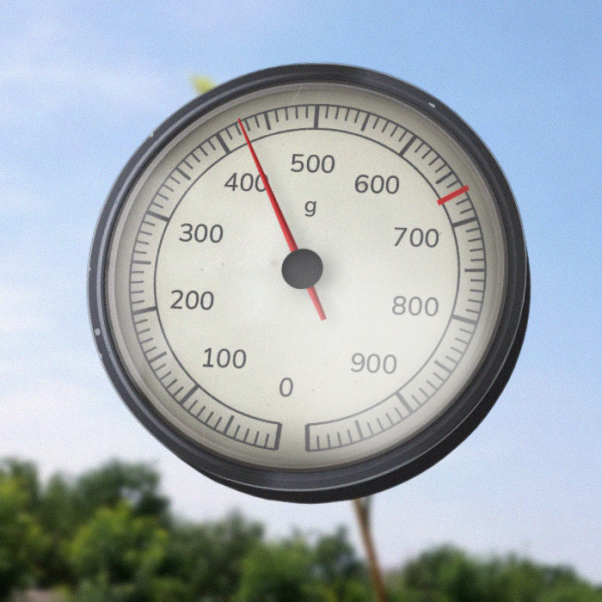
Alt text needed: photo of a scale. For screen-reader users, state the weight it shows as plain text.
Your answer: 425 g
